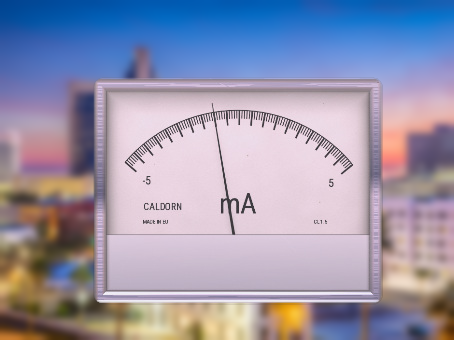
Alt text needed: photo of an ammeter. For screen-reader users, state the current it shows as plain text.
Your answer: -1 mA
